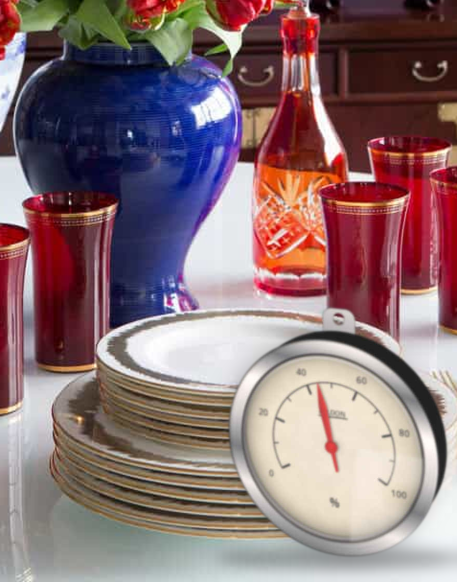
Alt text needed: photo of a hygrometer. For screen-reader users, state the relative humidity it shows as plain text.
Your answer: 45 %
